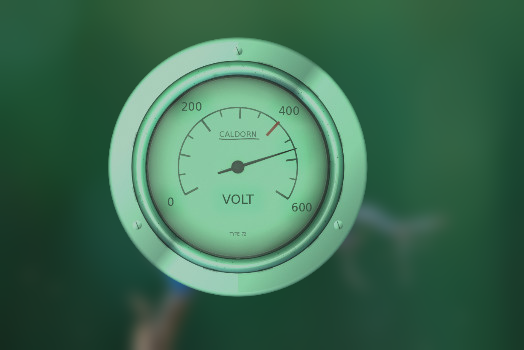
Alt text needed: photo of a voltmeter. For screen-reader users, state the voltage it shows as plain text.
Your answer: 475 V
